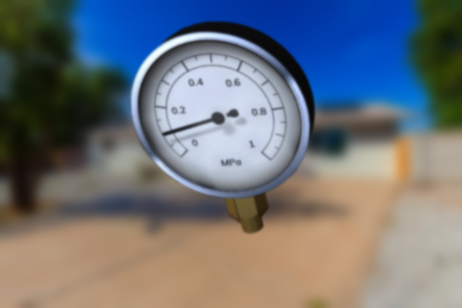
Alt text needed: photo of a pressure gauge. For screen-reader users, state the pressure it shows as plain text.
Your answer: 0.1 MPa
